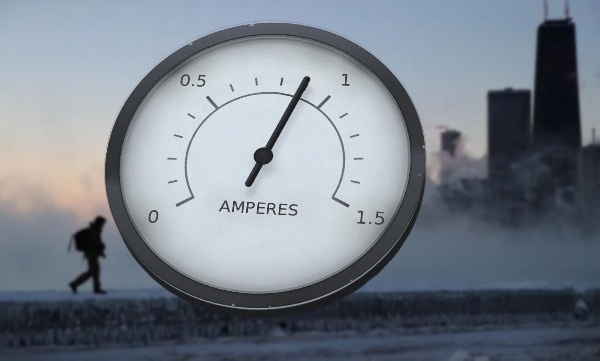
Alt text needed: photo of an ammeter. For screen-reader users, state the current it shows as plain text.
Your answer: 0.9 A
